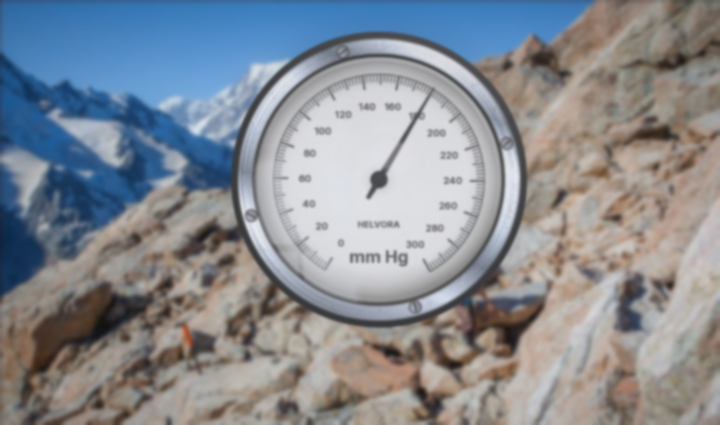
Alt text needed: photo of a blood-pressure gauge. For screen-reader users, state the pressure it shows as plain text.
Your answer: 180 mmHg
